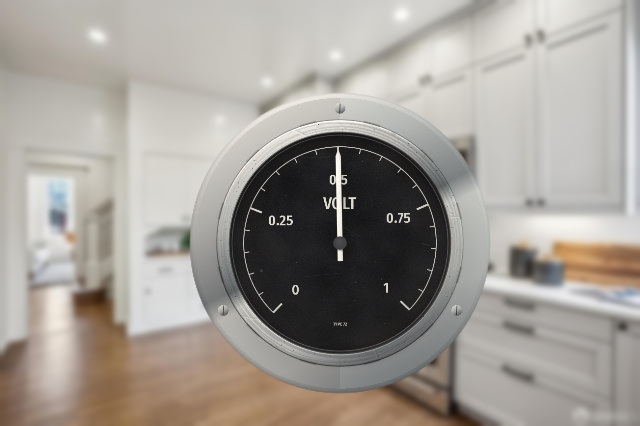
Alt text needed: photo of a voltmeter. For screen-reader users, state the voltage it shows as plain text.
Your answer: 0.5 V
